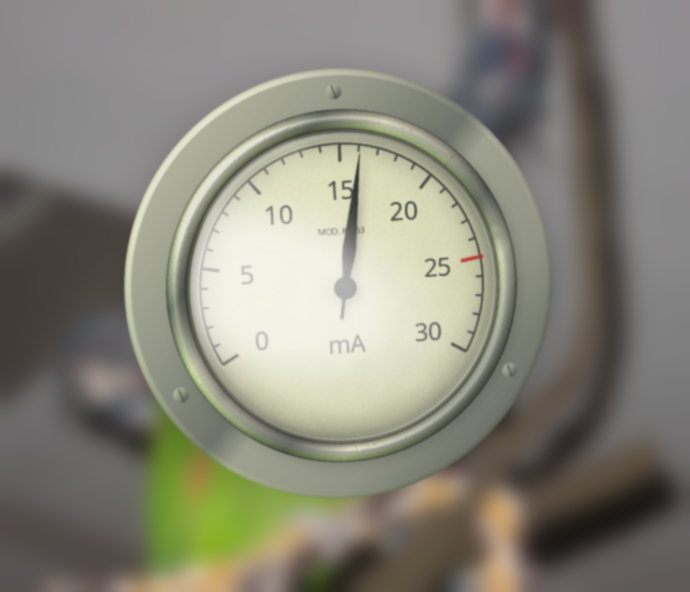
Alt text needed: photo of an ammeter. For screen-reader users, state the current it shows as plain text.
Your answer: 16 mA
